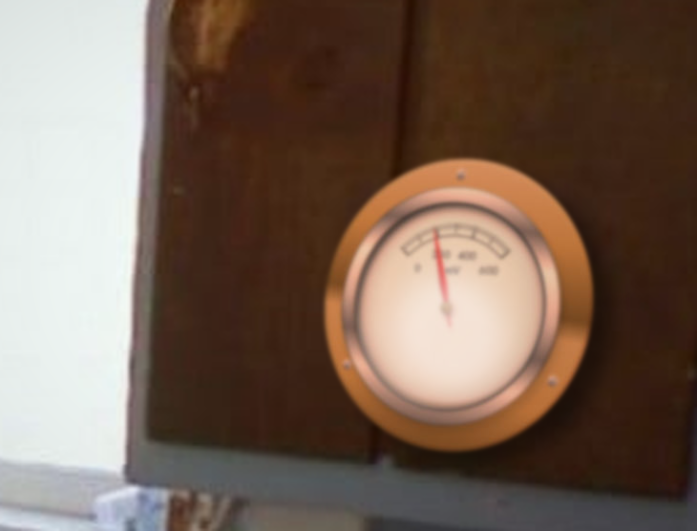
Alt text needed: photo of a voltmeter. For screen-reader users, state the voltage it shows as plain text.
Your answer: 200 mV
